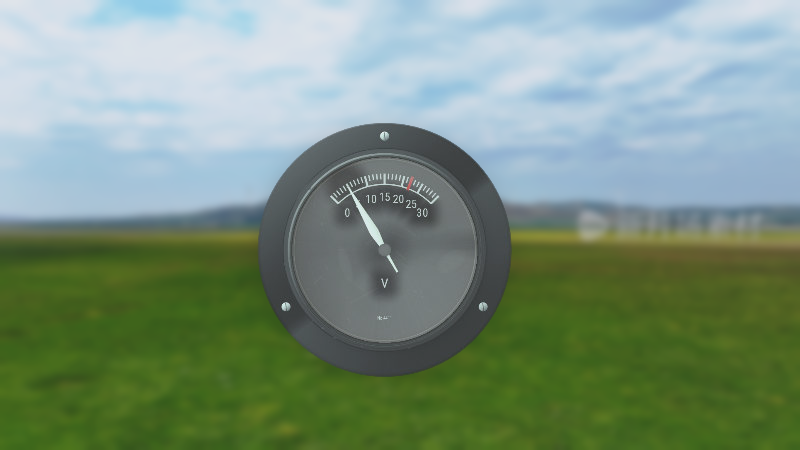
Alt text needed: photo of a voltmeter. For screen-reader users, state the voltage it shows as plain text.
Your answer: 5 V
